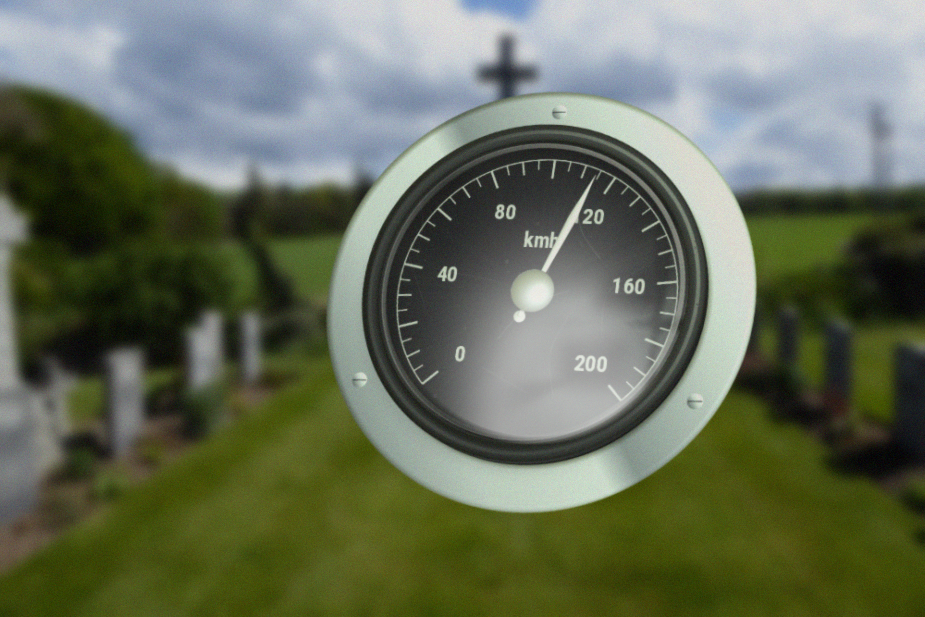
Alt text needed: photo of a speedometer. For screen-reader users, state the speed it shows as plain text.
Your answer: 115 km/h
